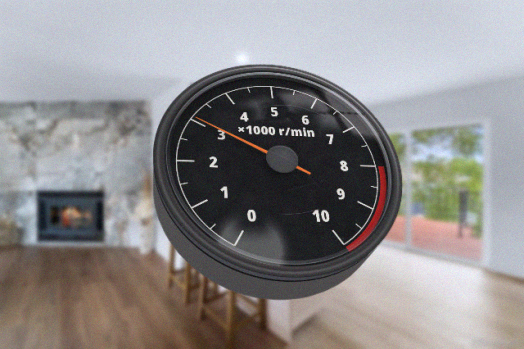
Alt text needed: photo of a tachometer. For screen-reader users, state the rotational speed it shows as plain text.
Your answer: 3000 rpm
